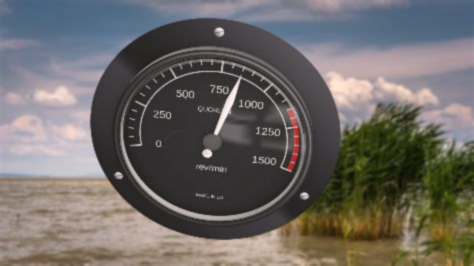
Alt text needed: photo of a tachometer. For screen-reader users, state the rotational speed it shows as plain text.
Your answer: 850 rpm
